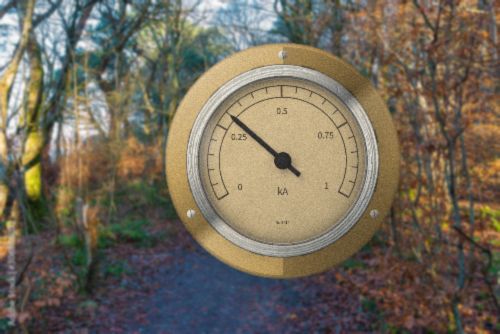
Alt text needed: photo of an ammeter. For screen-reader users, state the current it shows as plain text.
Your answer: 0.3 kA
